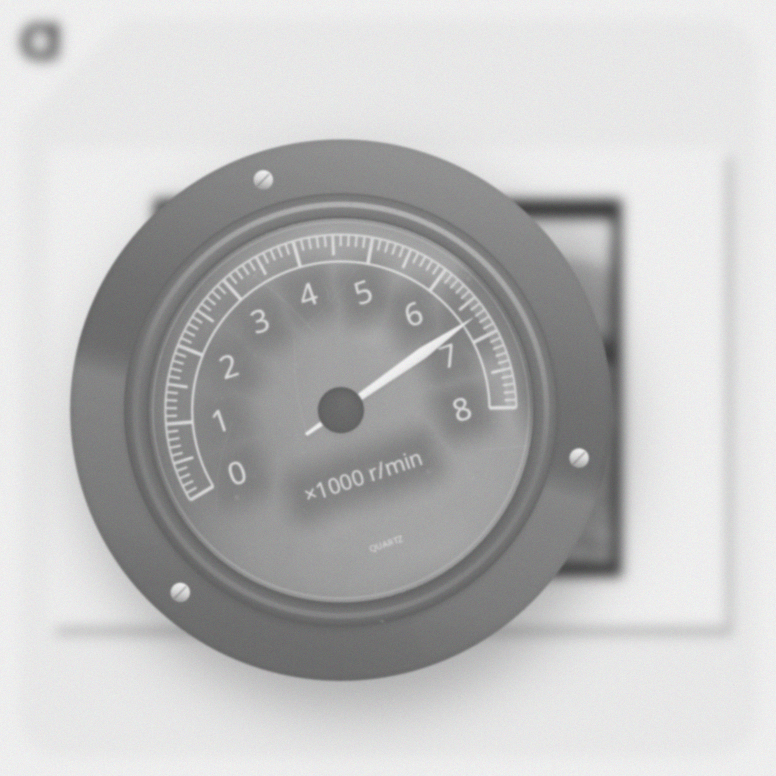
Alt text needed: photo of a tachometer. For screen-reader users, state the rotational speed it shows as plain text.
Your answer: 6700 rpm
